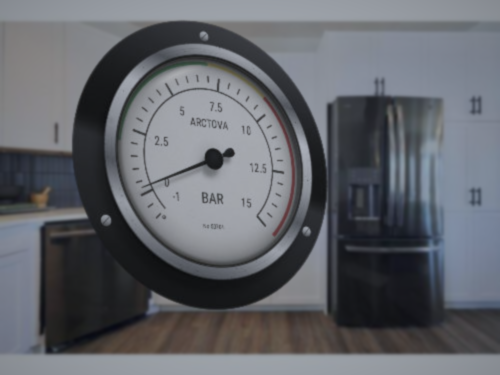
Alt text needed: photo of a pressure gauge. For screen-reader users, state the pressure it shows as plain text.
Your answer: 0.25 bar
